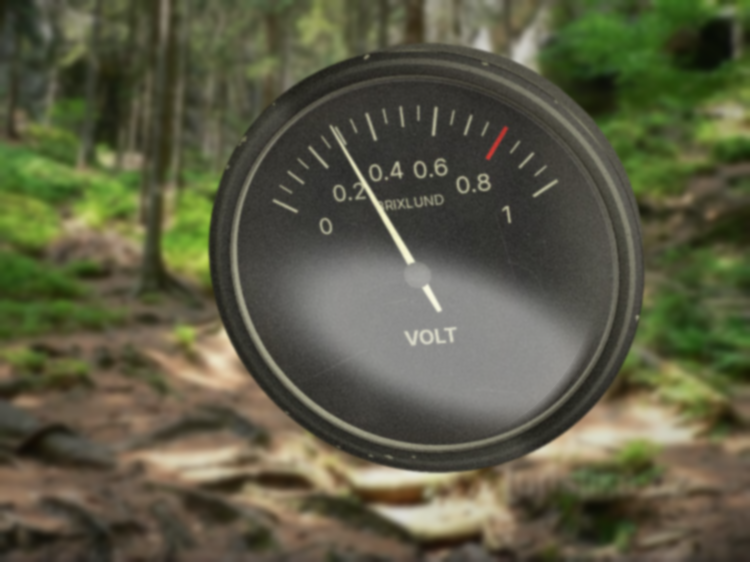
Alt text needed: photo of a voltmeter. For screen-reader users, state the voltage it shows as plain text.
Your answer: 0.3 V
